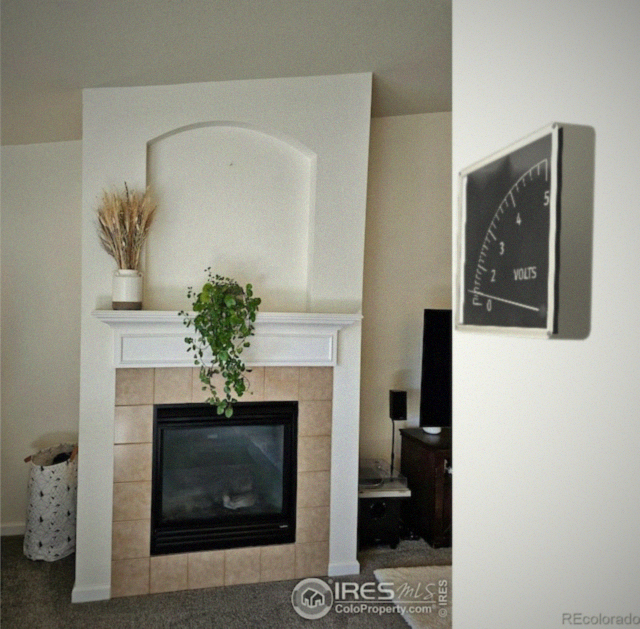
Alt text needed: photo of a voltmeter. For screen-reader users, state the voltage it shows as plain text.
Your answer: 1 V
